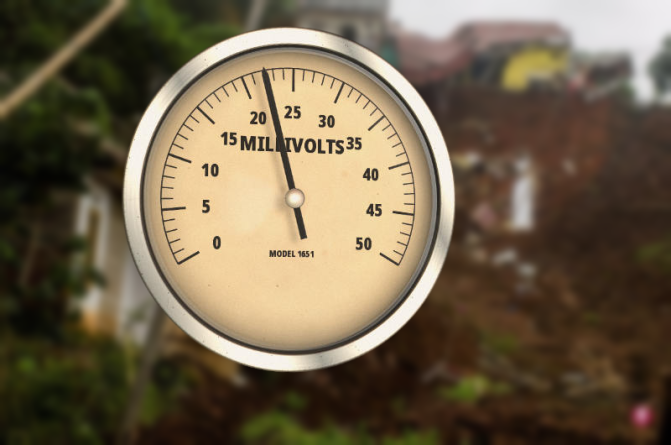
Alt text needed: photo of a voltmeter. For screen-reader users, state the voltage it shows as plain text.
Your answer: 22 mV
